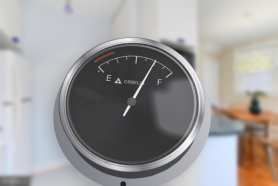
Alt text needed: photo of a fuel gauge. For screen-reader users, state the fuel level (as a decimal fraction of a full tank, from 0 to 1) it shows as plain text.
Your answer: 0.75
